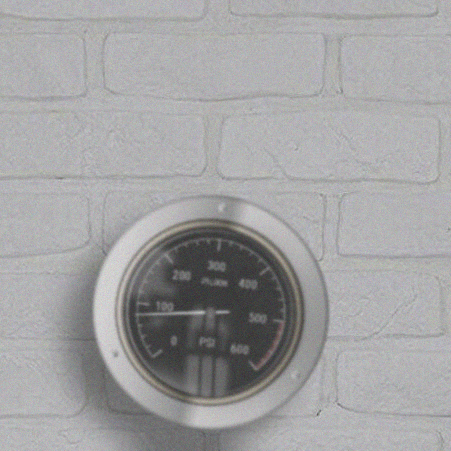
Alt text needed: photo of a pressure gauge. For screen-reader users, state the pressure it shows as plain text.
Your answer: 80 psi
